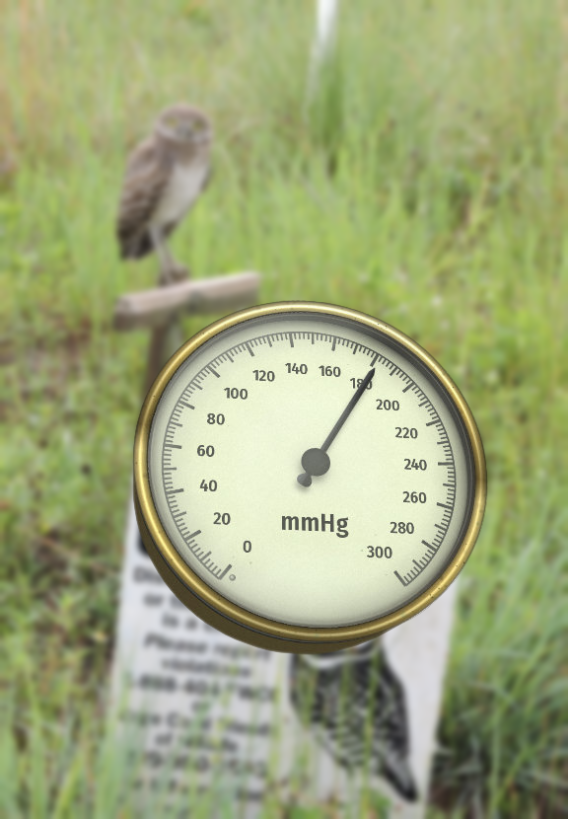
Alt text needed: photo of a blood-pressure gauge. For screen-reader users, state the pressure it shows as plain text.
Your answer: 182 mmHg
